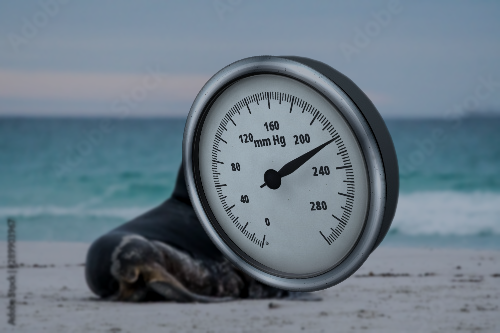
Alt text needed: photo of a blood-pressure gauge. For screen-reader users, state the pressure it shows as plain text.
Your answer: 220 mmHg
